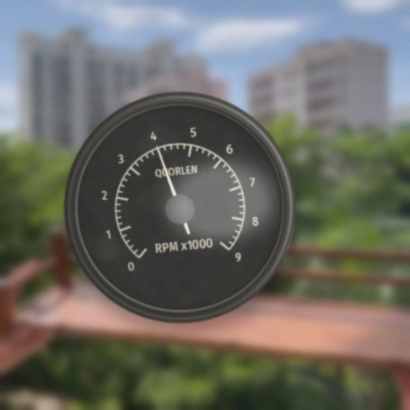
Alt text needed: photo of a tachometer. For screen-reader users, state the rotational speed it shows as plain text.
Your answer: 4000 rpm
